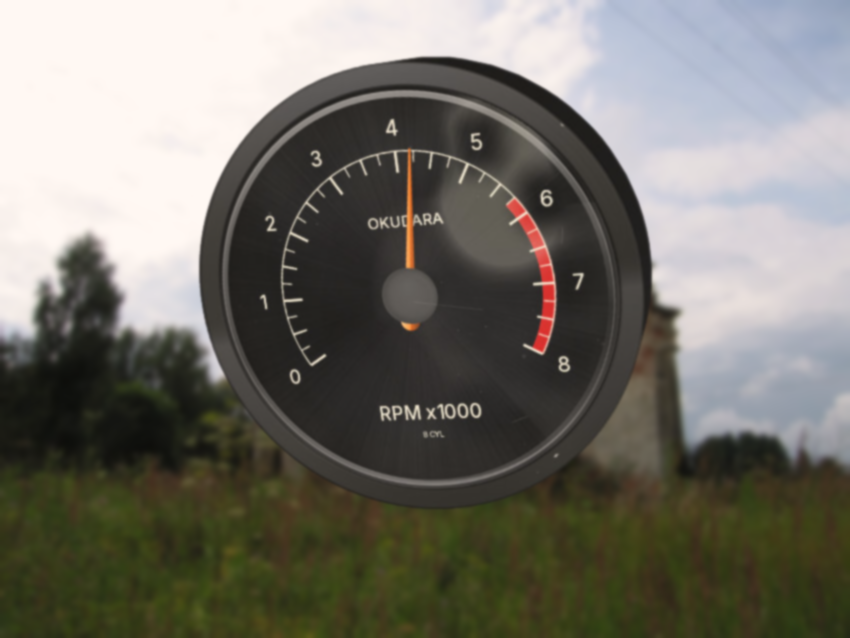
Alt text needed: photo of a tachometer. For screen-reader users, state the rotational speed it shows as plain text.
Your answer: 4250 rpm
